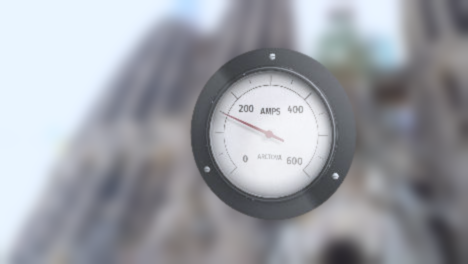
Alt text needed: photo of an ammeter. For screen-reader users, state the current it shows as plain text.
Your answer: 150 A
